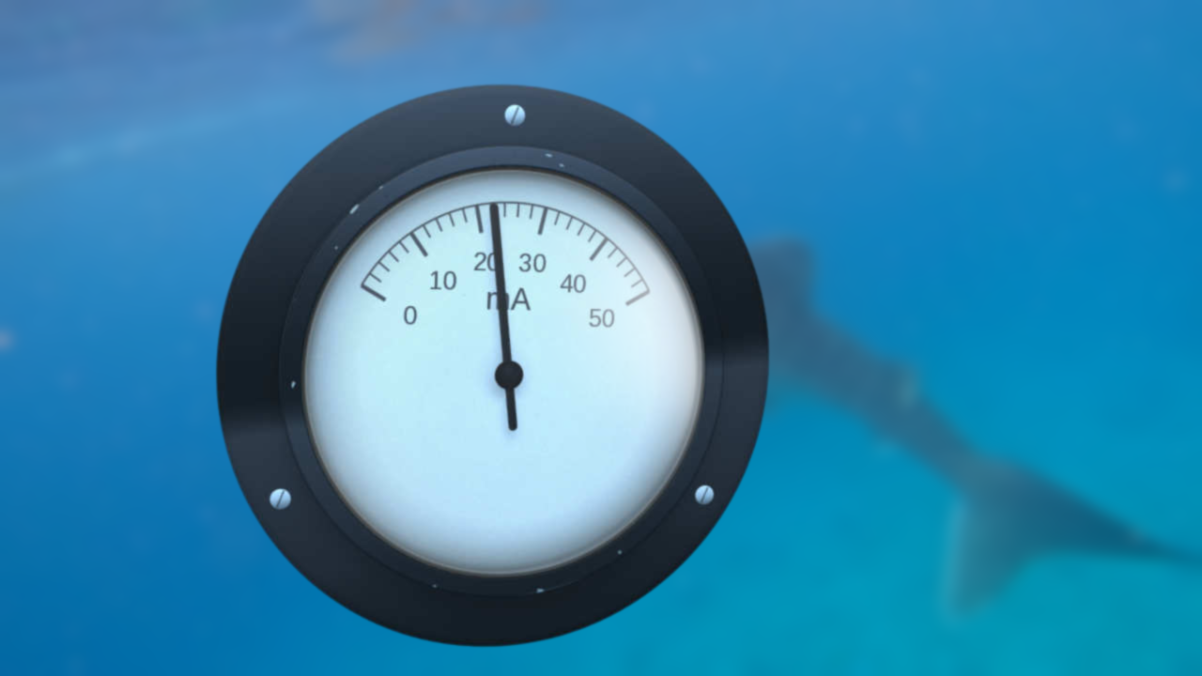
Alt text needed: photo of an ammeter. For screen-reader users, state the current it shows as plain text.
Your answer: 22 mA
